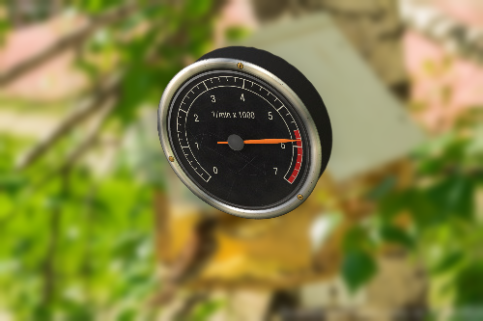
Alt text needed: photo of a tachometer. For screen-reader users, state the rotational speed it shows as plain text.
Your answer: 5800 rpm
